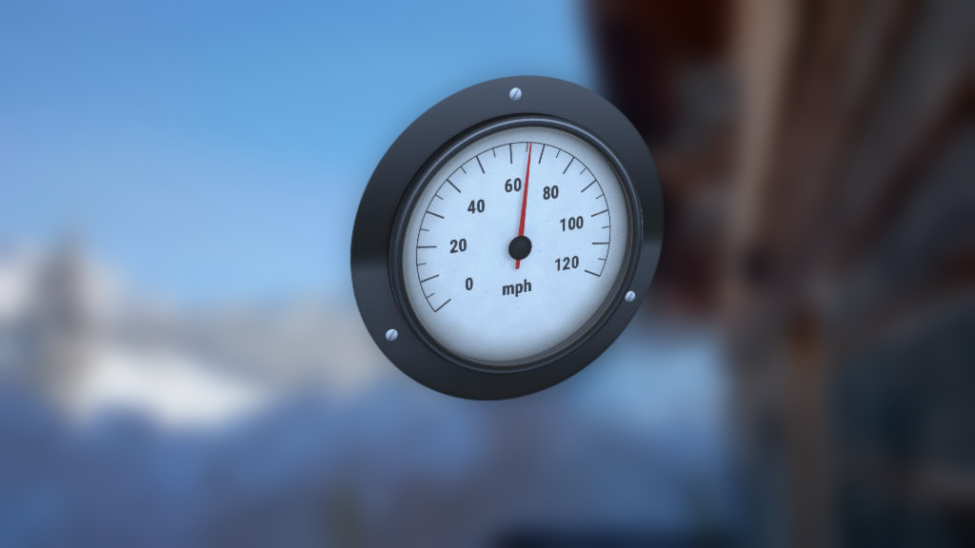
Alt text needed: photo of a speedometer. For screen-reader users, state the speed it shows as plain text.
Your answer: 65 mph
